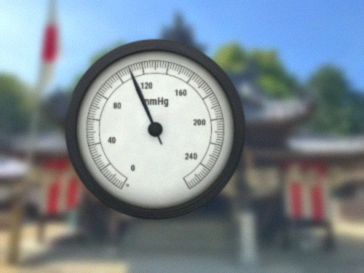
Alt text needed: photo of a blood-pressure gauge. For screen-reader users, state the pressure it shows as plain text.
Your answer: 110 mmHg
